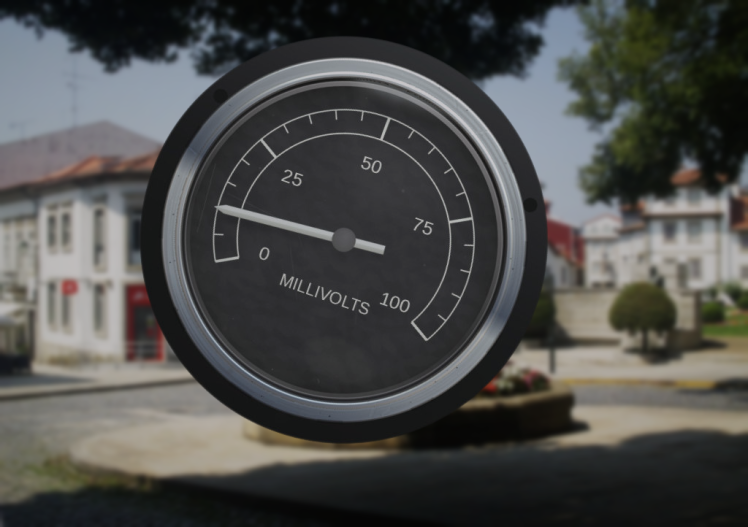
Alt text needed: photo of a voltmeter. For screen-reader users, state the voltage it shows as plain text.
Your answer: 10 mV
